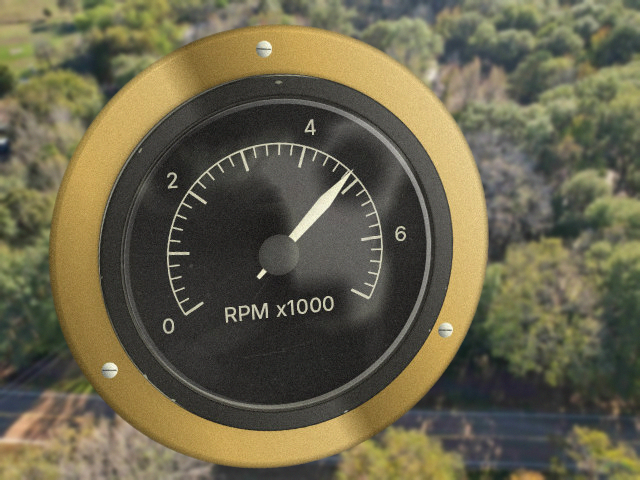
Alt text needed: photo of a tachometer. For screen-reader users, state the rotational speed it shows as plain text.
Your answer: 4800 rpm
